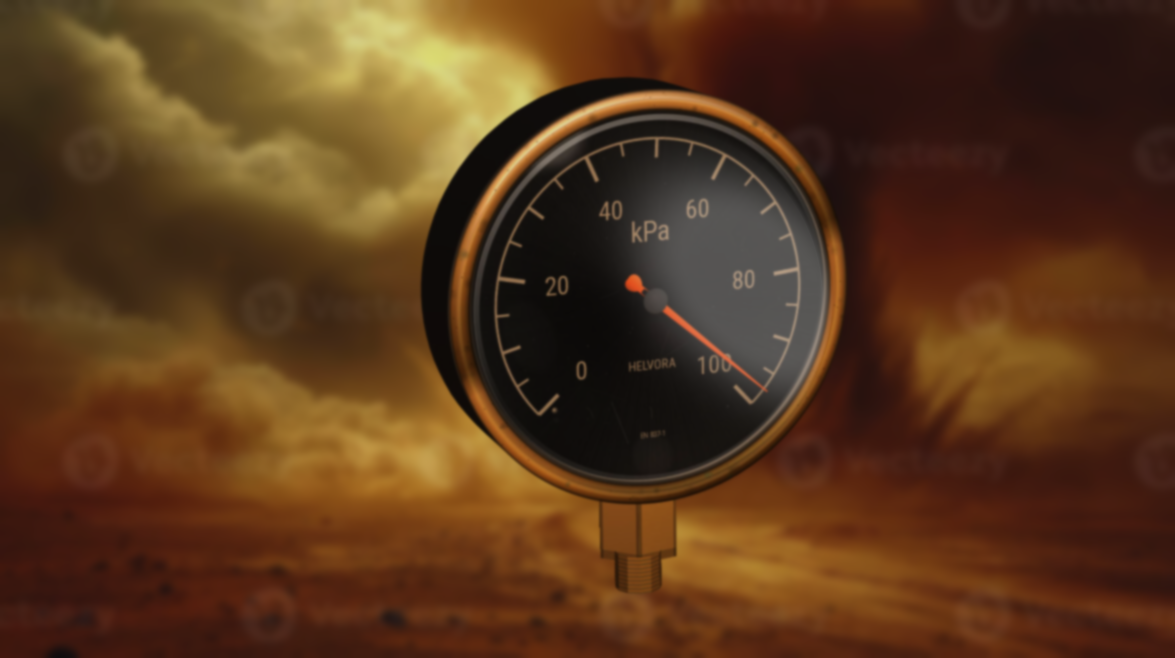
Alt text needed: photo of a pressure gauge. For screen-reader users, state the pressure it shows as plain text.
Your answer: 97.5 kPa
